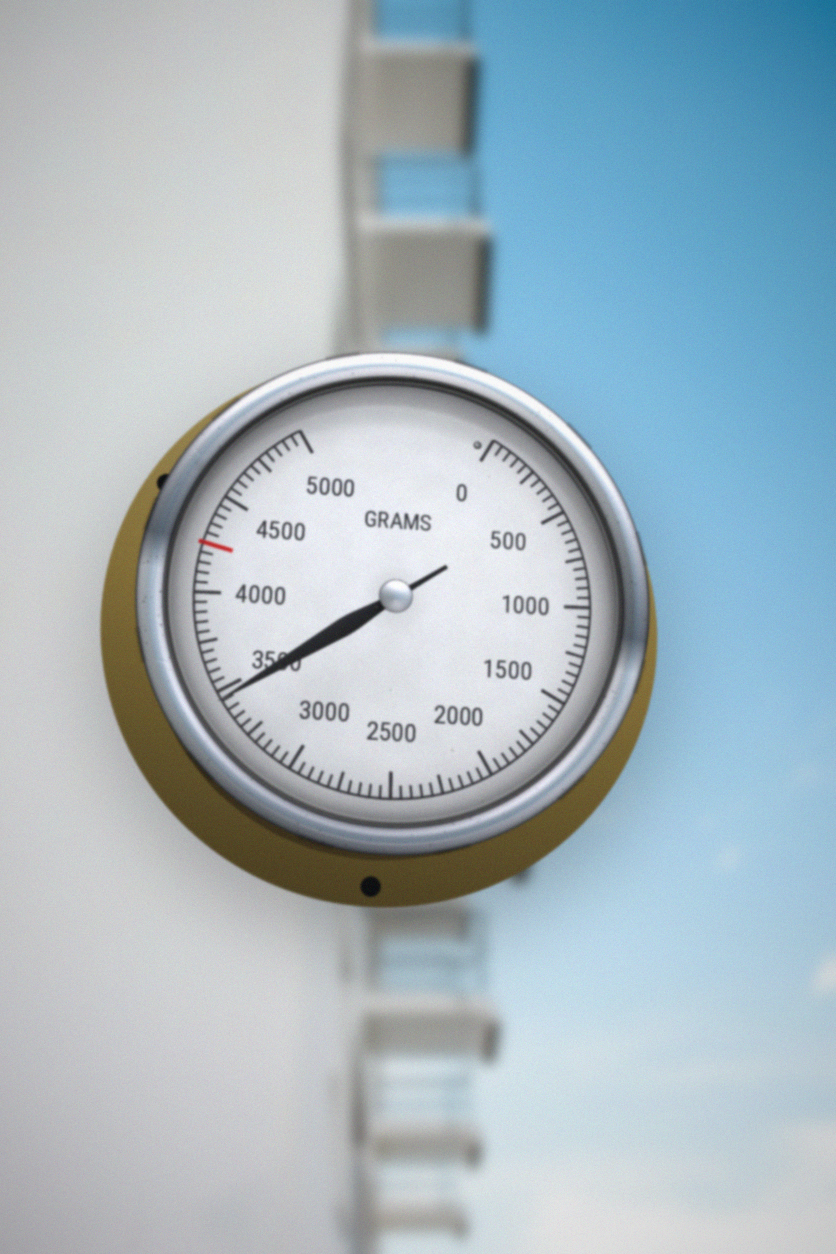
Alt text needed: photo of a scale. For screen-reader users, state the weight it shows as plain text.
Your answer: 3450 g
